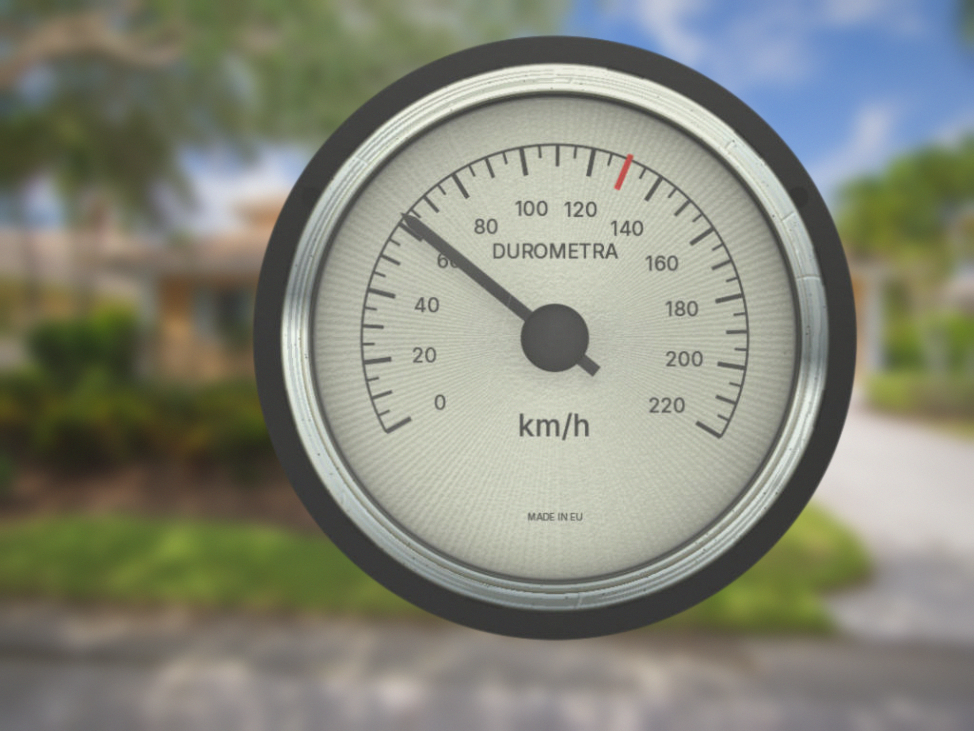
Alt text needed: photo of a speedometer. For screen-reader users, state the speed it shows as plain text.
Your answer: 62.5 km/h
